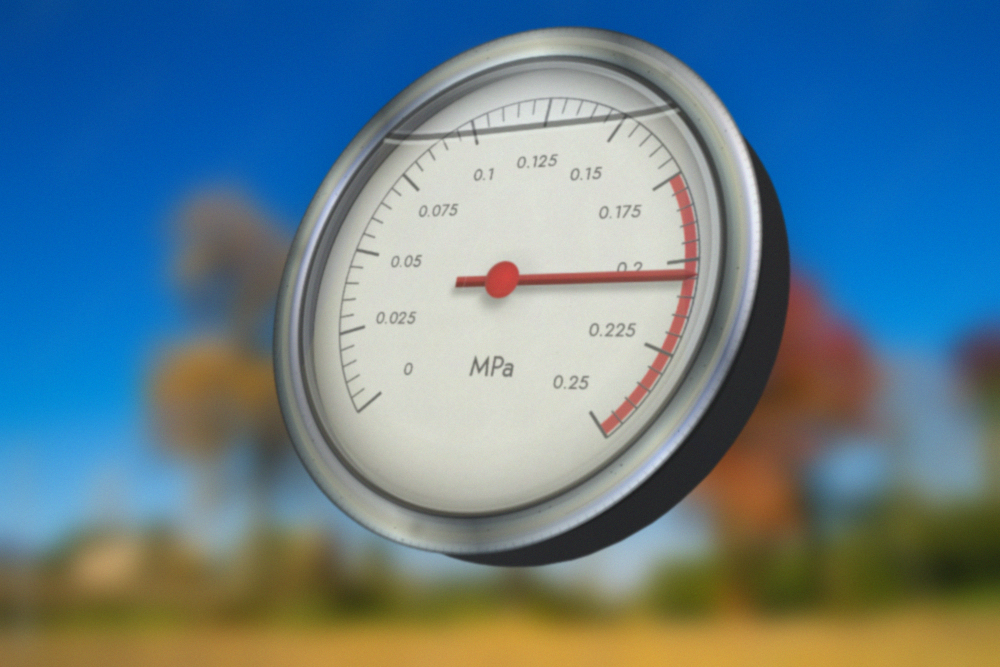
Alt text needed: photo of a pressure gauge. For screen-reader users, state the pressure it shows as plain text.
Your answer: 0.205 MPa
